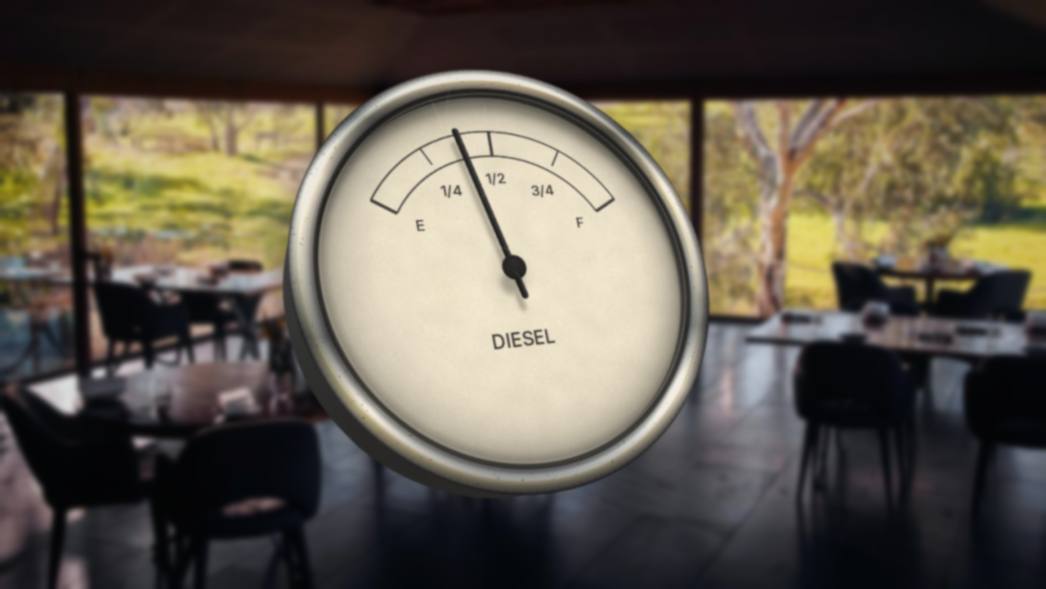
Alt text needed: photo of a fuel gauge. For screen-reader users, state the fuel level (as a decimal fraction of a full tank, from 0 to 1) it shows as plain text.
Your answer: 0.375
